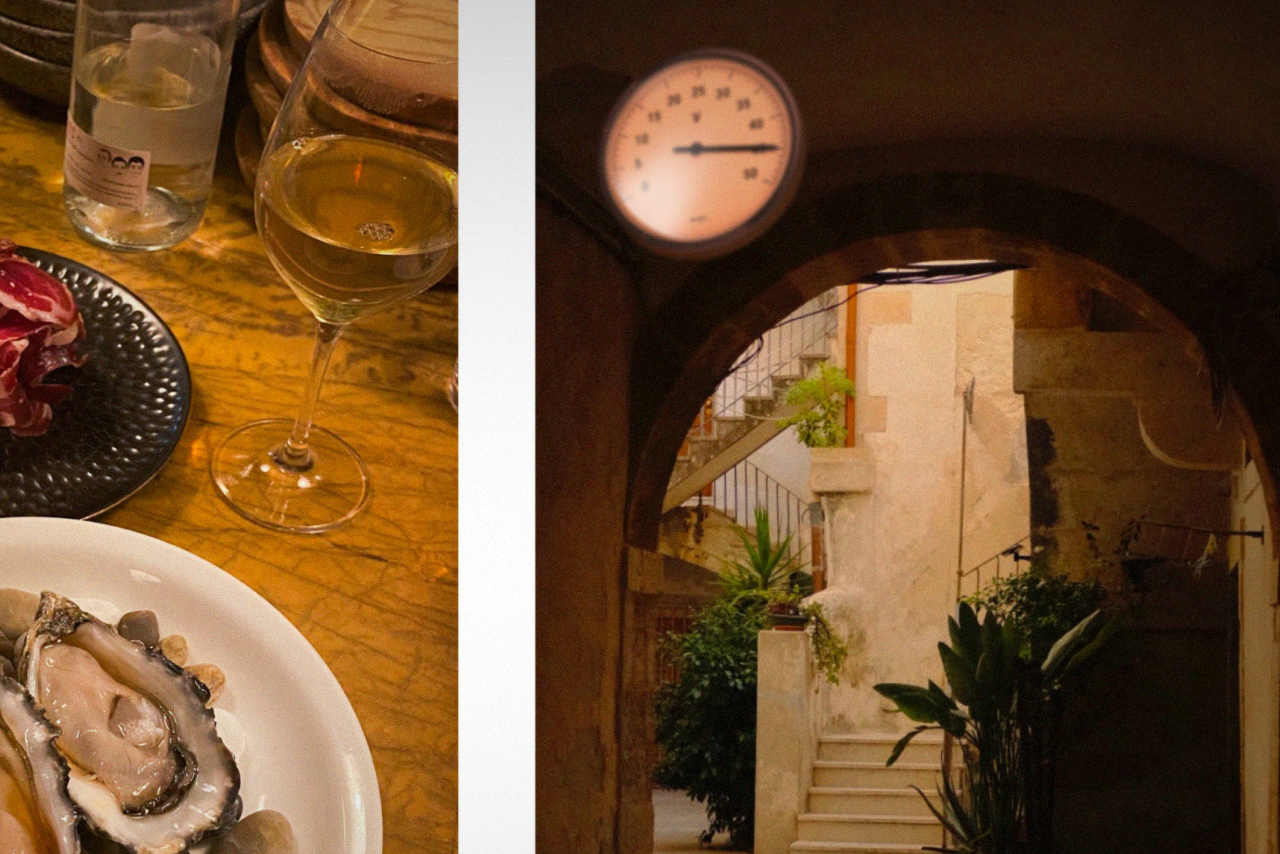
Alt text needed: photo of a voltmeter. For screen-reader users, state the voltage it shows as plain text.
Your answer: 45 V
